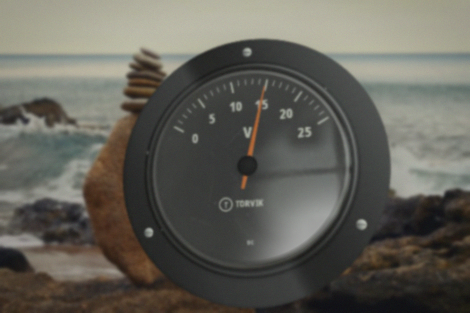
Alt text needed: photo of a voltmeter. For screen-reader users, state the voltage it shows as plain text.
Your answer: 15 V
